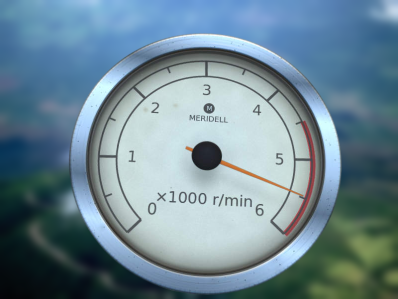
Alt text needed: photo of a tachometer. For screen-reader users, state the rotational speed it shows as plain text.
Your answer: 5500 rpm
